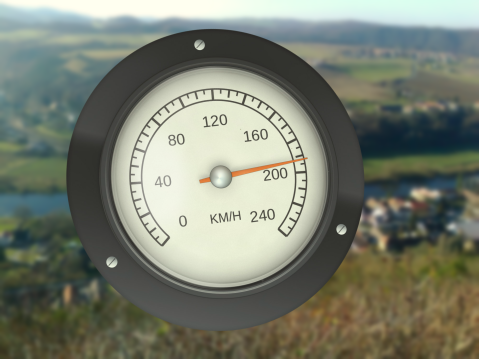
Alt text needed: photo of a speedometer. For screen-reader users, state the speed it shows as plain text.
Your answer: 192.5 km/h
